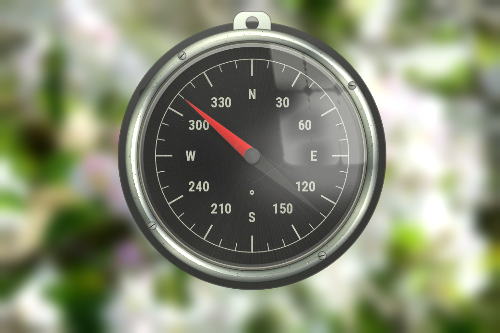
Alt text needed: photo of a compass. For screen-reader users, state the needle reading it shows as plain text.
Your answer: 310 °
